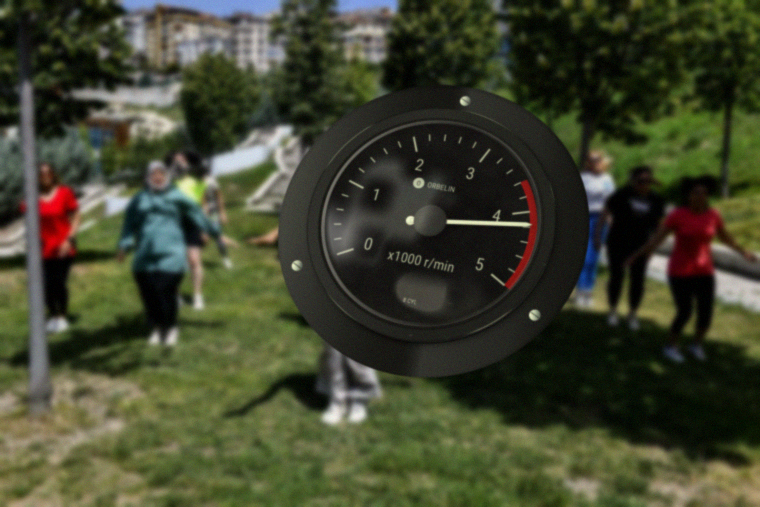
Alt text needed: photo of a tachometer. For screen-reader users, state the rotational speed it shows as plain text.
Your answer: 4200 rpm
